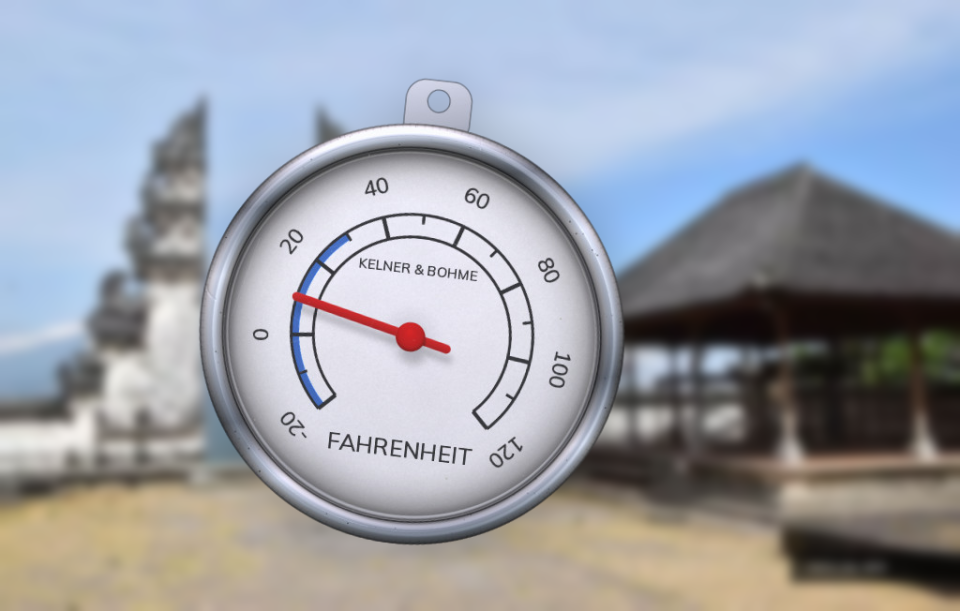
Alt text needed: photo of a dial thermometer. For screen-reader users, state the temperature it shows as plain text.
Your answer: 10 °F
